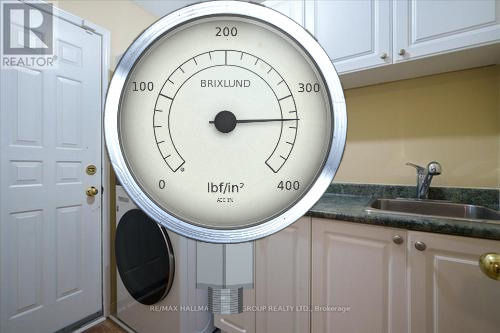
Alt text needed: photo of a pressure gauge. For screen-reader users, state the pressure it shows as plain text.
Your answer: 330 psi
